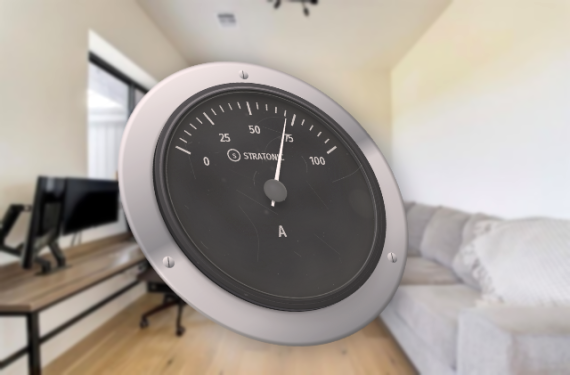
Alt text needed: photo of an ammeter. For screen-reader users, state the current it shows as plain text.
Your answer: 70 A
